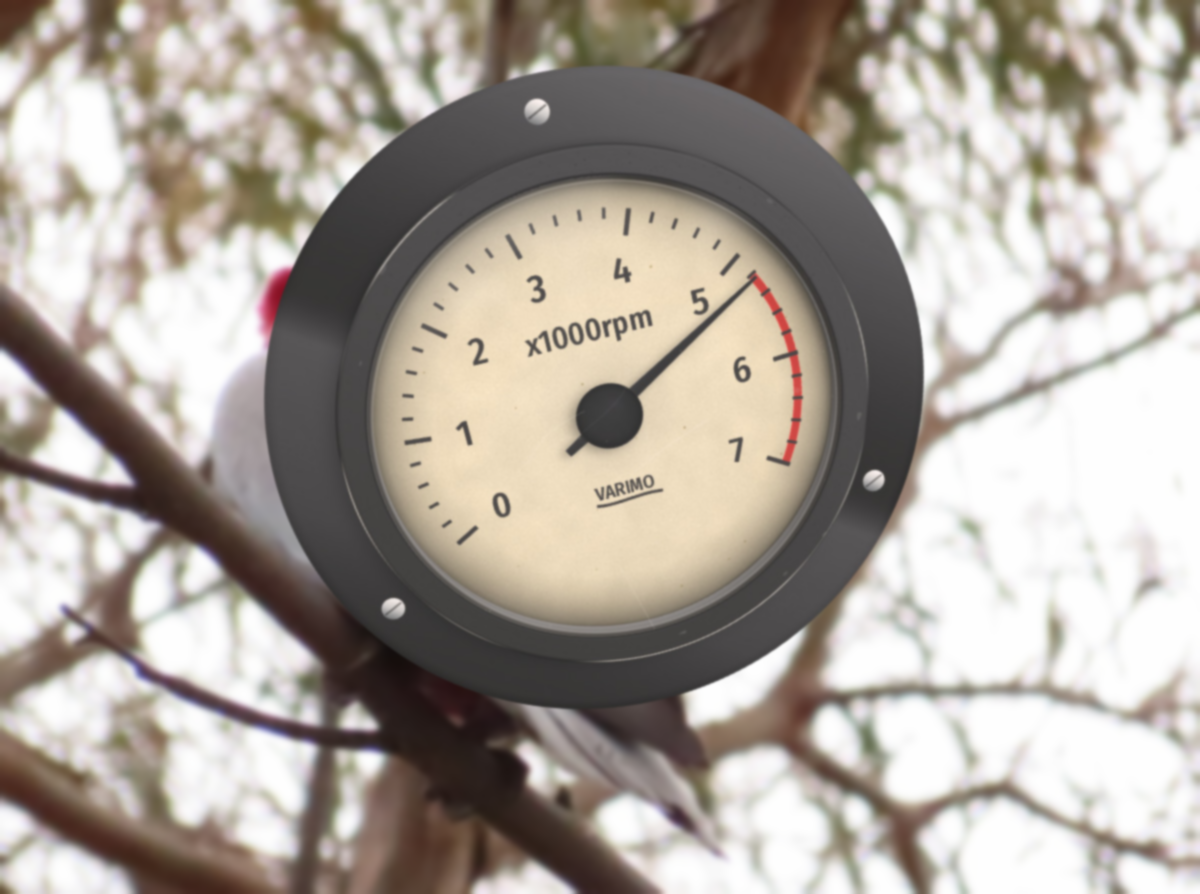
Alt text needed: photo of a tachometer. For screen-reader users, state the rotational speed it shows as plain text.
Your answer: 5200 rpm
